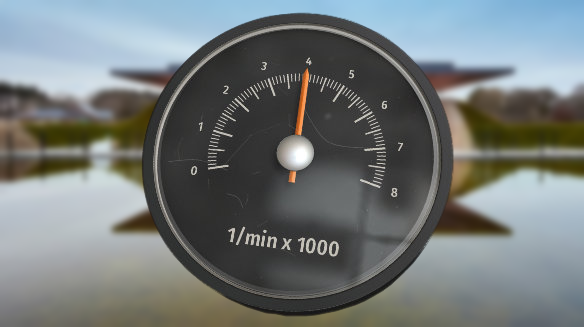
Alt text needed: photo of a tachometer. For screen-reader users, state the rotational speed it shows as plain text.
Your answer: 4000 rpm
